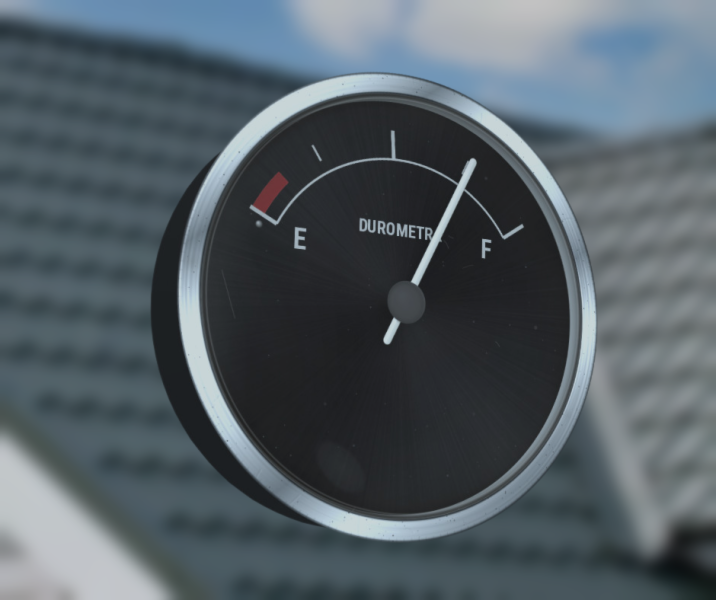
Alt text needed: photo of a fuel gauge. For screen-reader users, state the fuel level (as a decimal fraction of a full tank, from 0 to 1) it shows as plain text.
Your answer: 0.75
